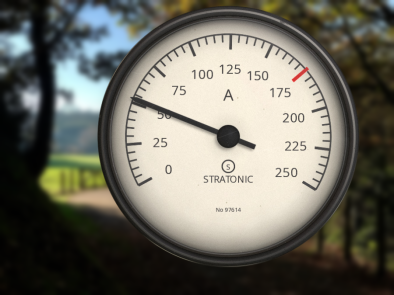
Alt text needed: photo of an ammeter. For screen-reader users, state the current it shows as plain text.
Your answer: 52.5 A
